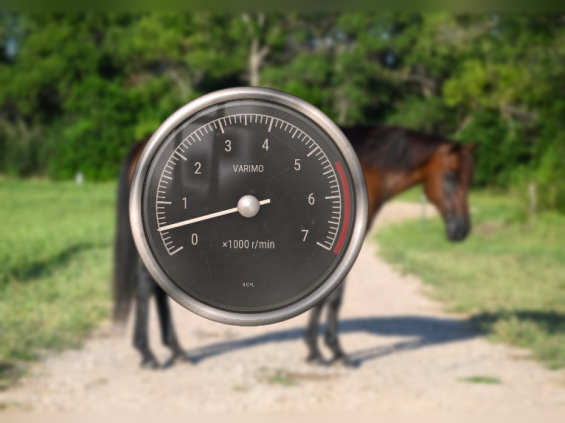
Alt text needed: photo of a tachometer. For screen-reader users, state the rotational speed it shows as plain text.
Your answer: 500 rpm
